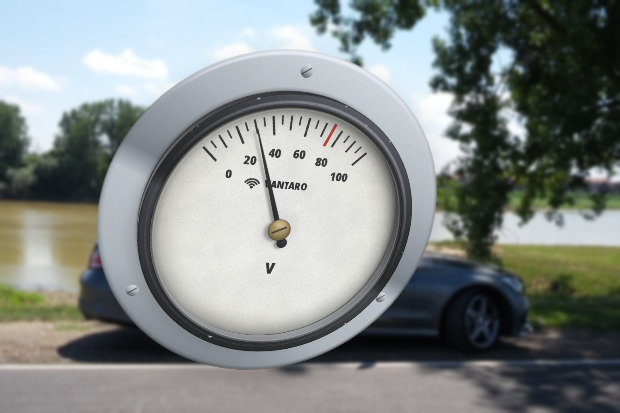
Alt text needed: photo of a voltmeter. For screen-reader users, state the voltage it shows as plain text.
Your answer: 30 V
